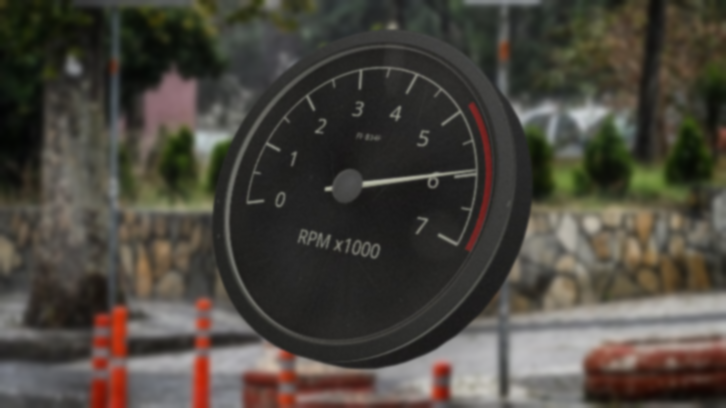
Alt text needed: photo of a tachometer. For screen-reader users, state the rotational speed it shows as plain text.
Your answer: 6000 rpm
